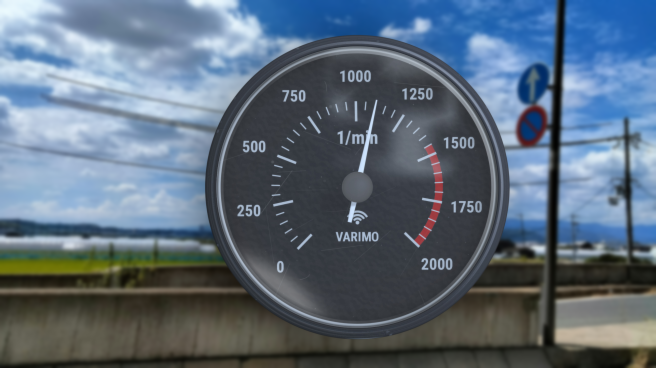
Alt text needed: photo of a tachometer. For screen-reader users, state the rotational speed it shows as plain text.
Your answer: 1100 rpm
